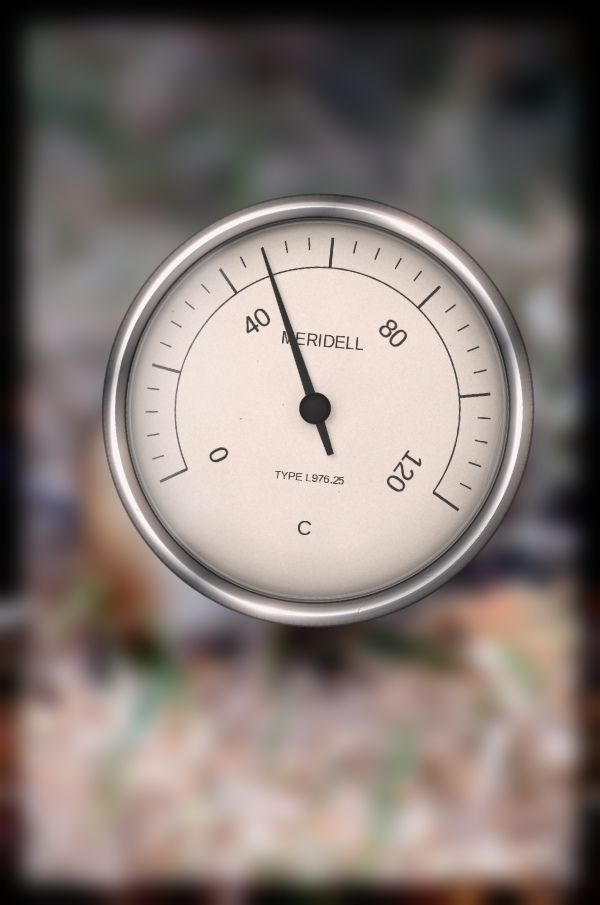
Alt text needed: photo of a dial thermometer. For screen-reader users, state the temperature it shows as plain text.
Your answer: 48 °C
